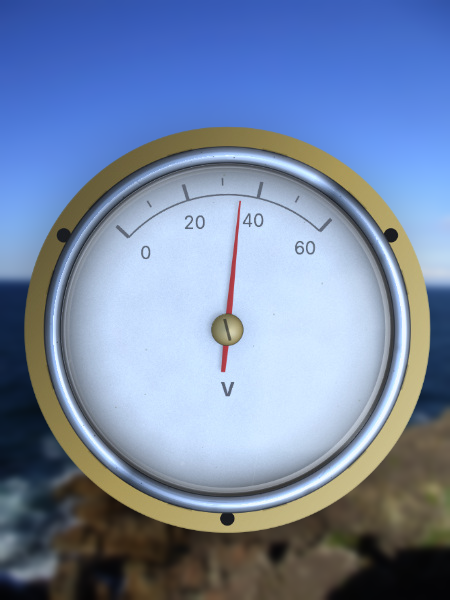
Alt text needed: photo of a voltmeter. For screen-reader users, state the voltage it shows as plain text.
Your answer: 35 V
